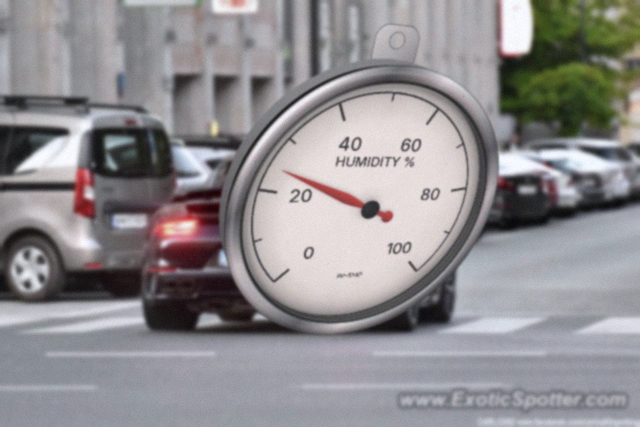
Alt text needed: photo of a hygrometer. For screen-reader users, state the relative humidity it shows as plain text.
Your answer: 25 %
